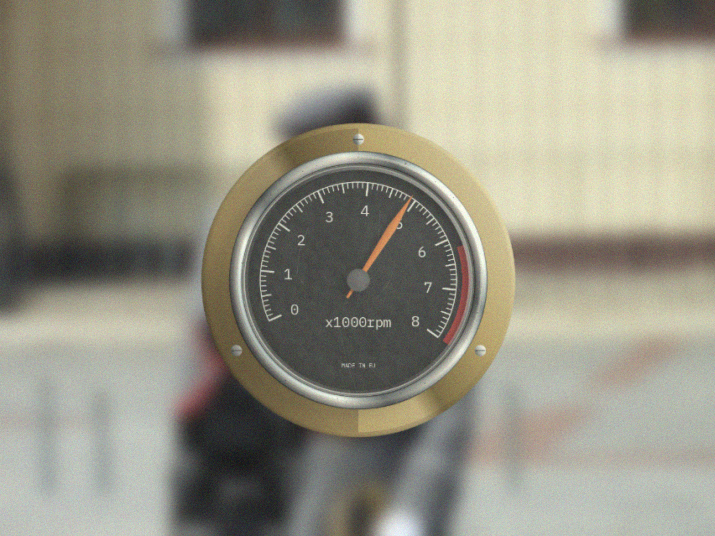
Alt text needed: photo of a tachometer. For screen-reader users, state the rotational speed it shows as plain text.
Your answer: 4900 rpm
